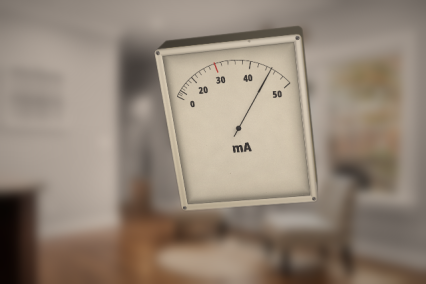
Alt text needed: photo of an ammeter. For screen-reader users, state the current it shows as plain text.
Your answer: 45 mA
